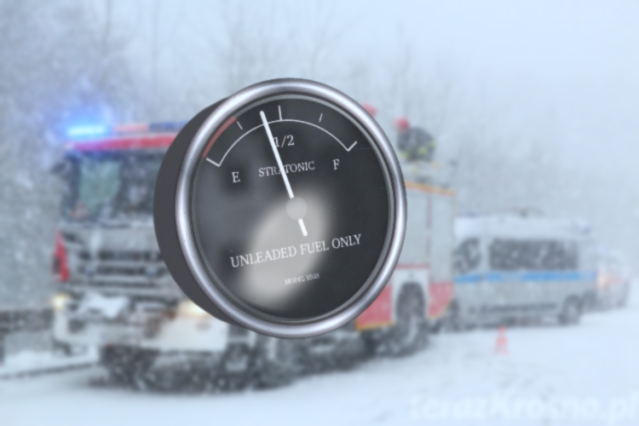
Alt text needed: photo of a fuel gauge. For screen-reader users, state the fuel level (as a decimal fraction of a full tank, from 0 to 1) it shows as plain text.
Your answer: 0.375
